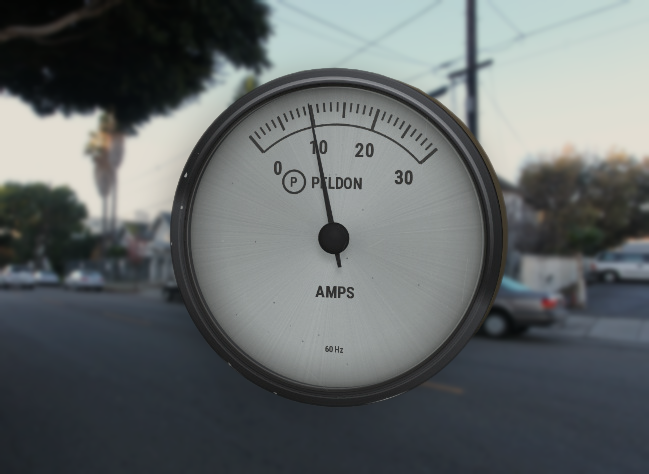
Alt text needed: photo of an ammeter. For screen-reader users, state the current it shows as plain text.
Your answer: 10 A
